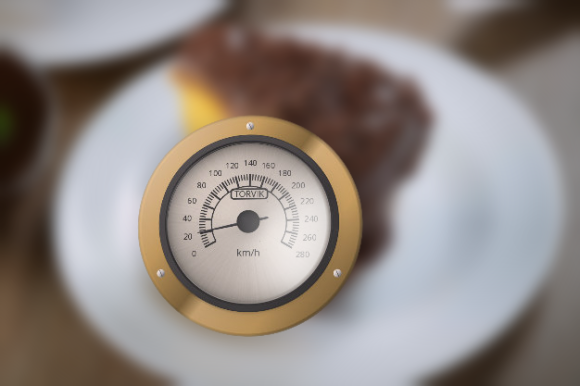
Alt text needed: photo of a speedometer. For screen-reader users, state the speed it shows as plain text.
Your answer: 20 km/h
